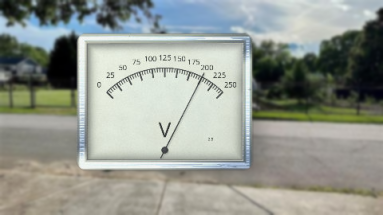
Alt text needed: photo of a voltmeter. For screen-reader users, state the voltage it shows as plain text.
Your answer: 200 V
